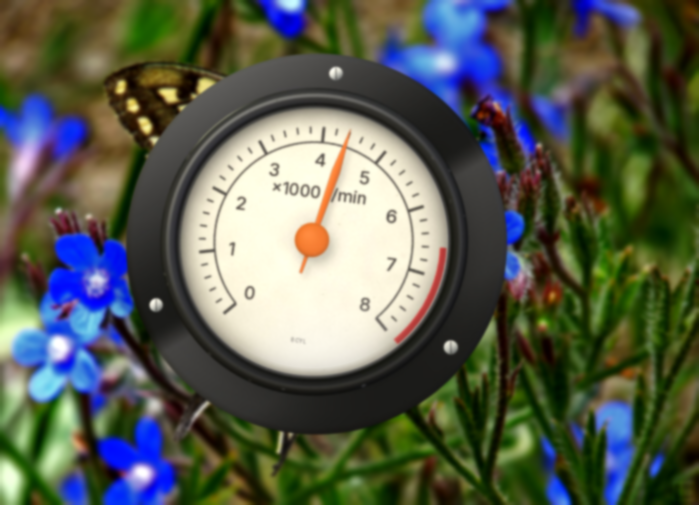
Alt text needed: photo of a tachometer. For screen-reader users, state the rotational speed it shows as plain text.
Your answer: 4400 rpm
